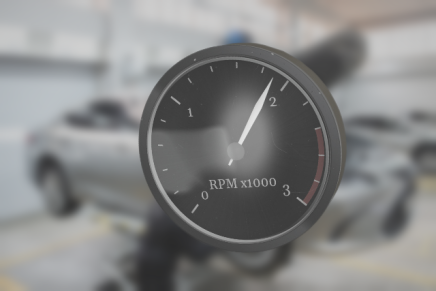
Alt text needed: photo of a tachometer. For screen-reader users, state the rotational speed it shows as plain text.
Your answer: 1900 rpm
